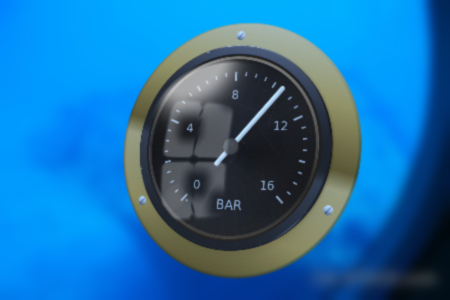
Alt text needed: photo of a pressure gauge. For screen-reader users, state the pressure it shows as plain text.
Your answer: 10.5 bar
